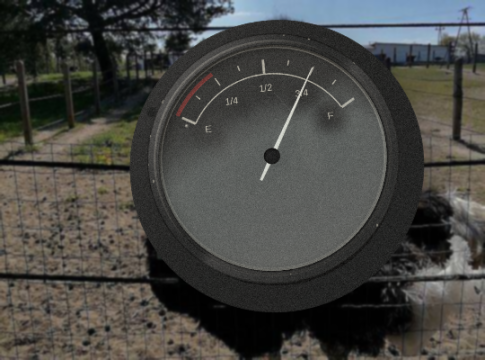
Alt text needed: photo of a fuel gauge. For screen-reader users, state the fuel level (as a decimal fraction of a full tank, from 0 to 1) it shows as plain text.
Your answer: 0.75
